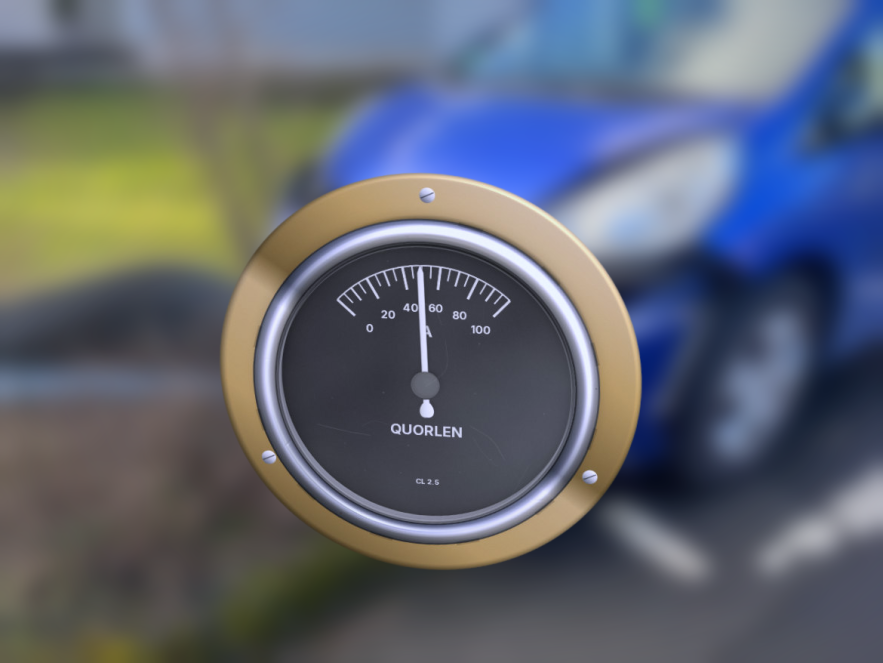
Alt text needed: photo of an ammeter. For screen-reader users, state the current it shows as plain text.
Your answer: 50 A
